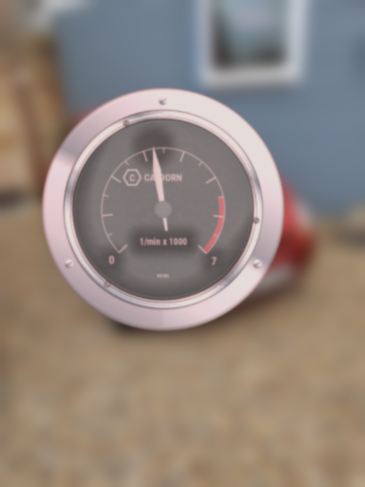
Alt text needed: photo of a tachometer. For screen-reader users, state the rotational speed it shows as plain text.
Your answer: 3250 rpm
